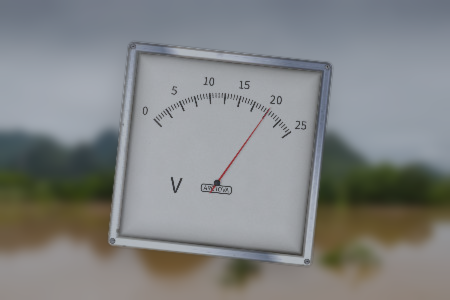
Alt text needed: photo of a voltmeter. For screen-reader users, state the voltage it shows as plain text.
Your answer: 20 V
